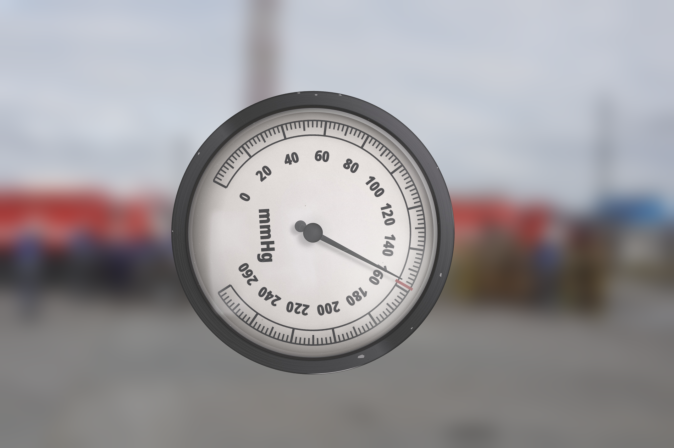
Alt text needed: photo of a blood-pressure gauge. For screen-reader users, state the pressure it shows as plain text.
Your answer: 156 mmHg
